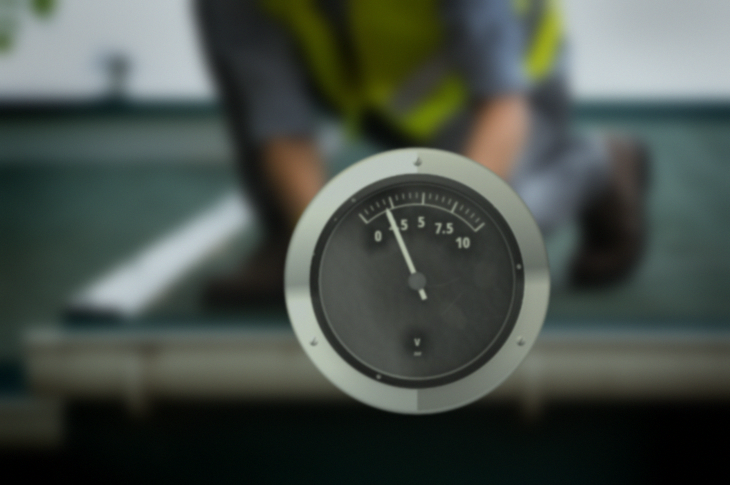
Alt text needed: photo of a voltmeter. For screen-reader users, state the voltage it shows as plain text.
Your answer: 2 V
